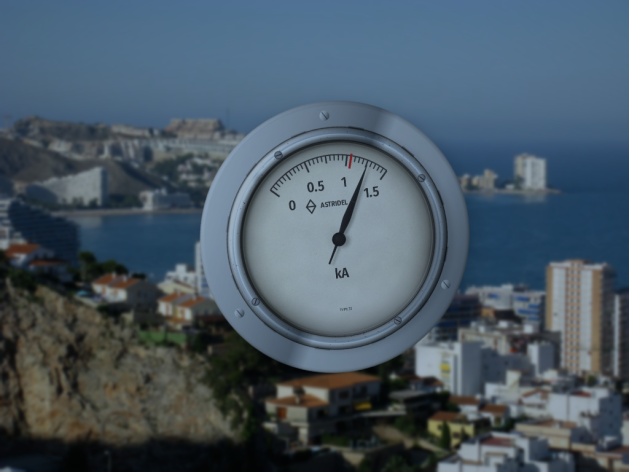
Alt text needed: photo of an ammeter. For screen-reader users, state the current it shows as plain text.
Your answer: 1.25 kA
